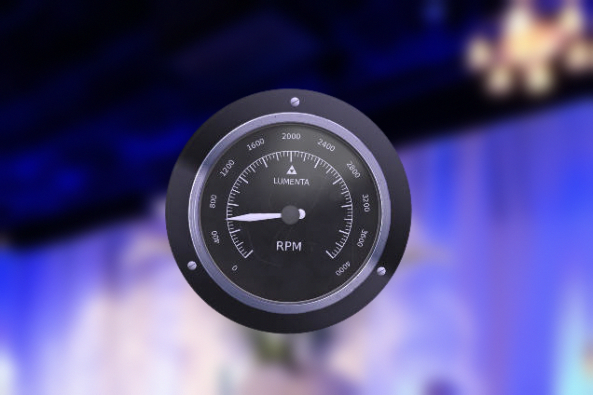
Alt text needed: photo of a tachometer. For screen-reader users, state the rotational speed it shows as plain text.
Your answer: 600 rpm
